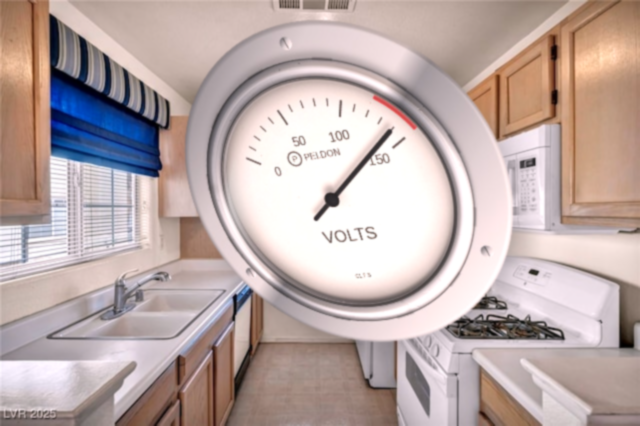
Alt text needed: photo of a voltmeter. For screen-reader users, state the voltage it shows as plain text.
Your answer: 140 V
